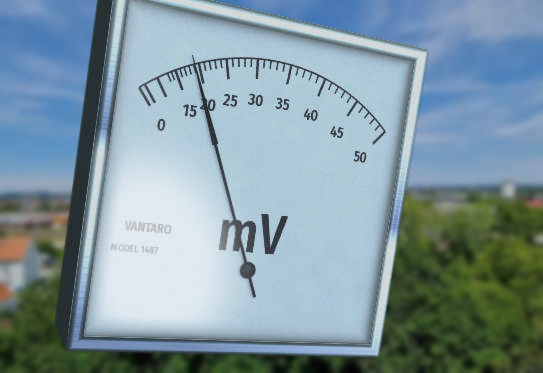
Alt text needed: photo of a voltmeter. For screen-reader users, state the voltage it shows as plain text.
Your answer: 19 mV
